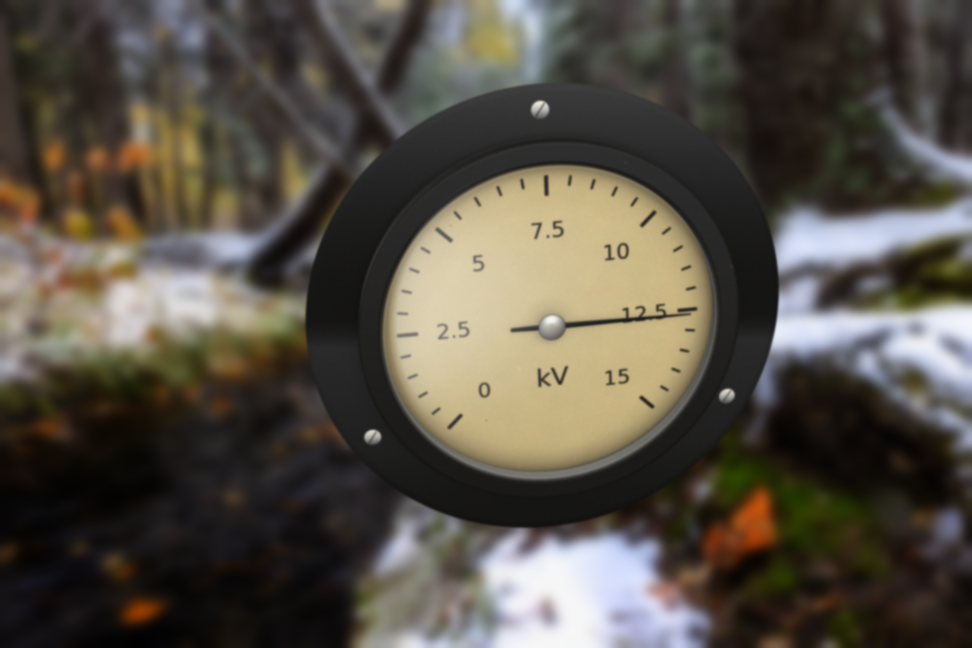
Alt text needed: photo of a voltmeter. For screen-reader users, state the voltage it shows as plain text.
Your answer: 12.5 kV
